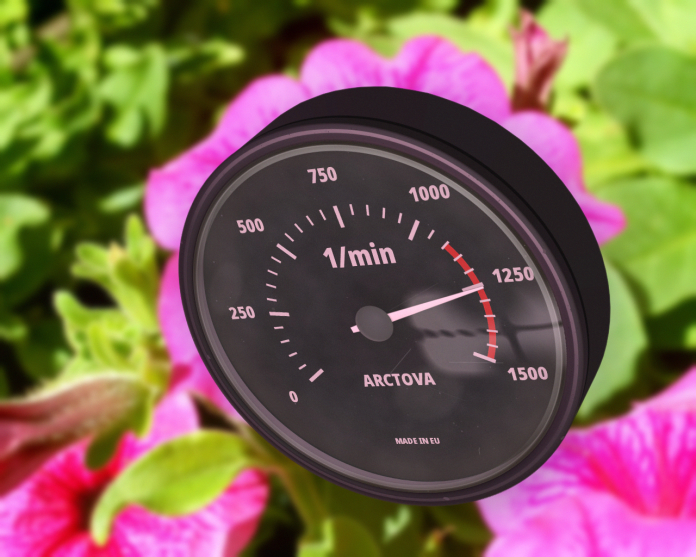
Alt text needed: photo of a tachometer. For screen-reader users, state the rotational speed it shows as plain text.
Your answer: 1250 rpm
